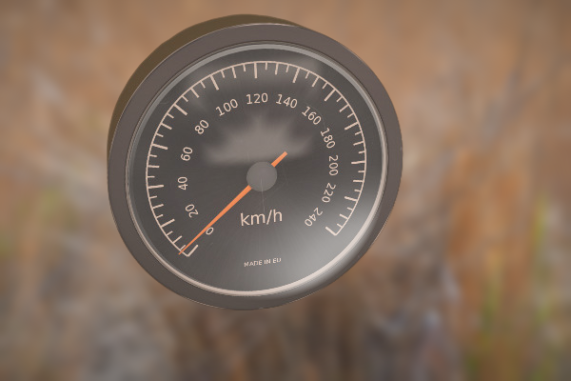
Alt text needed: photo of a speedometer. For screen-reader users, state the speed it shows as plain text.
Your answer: 5 km/h
